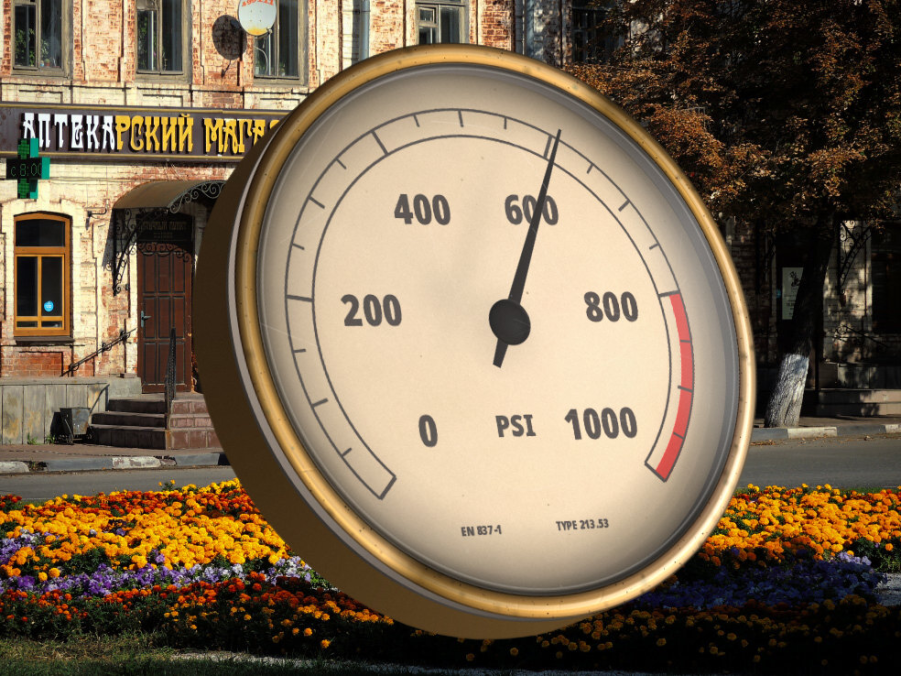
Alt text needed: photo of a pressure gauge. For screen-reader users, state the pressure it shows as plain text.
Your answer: 600 psi
